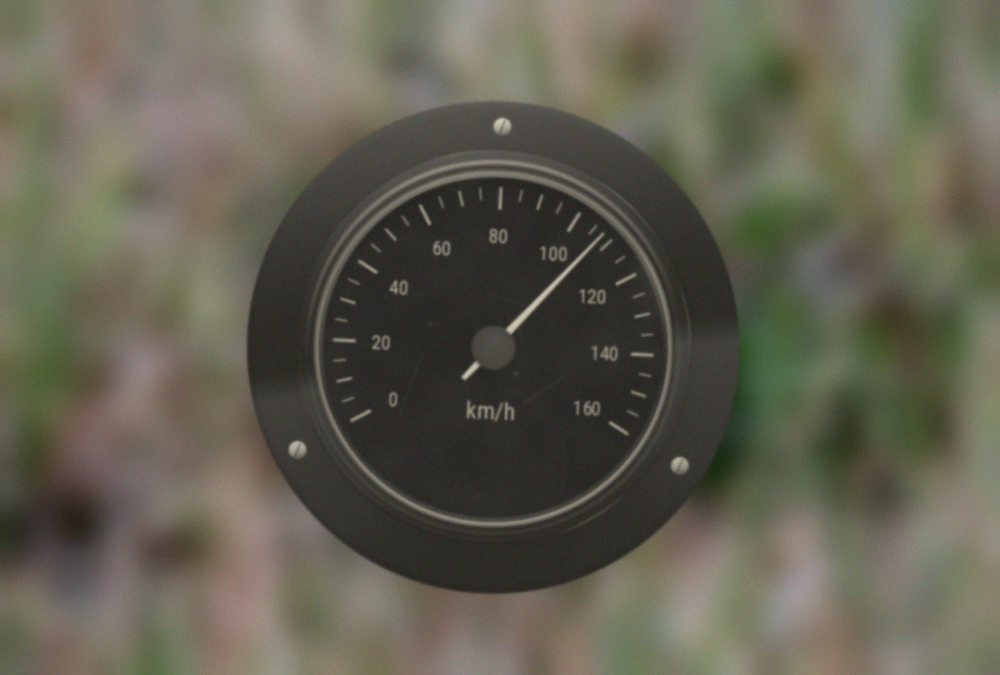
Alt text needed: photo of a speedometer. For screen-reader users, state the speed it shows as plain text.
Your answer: 107.5 km/h
